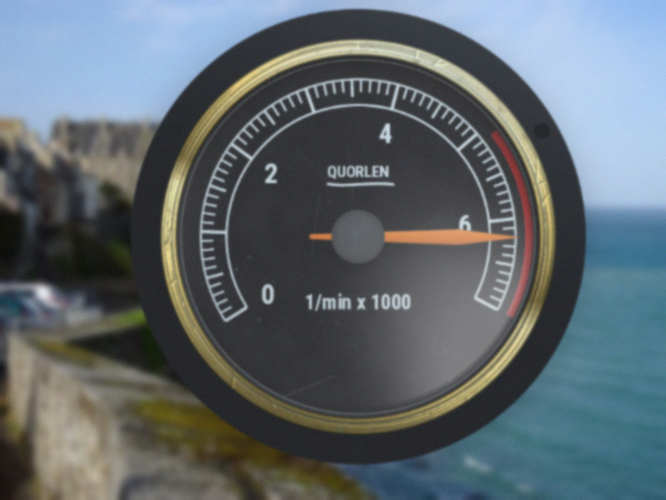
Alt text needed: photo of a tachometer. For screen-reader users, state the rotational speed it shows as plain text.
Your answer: 6200 rpm
